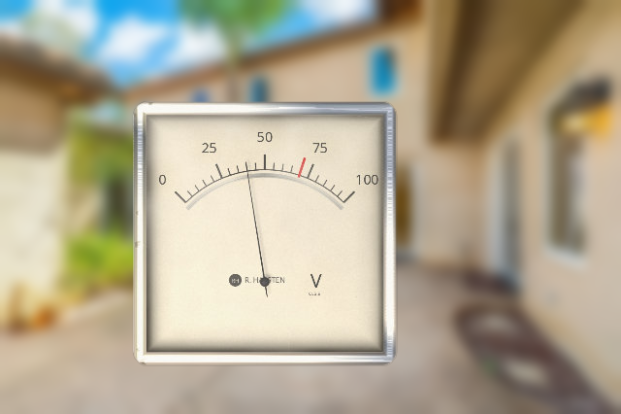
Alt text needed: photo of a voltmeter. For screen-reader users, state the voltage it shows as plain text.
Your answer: 40 V
